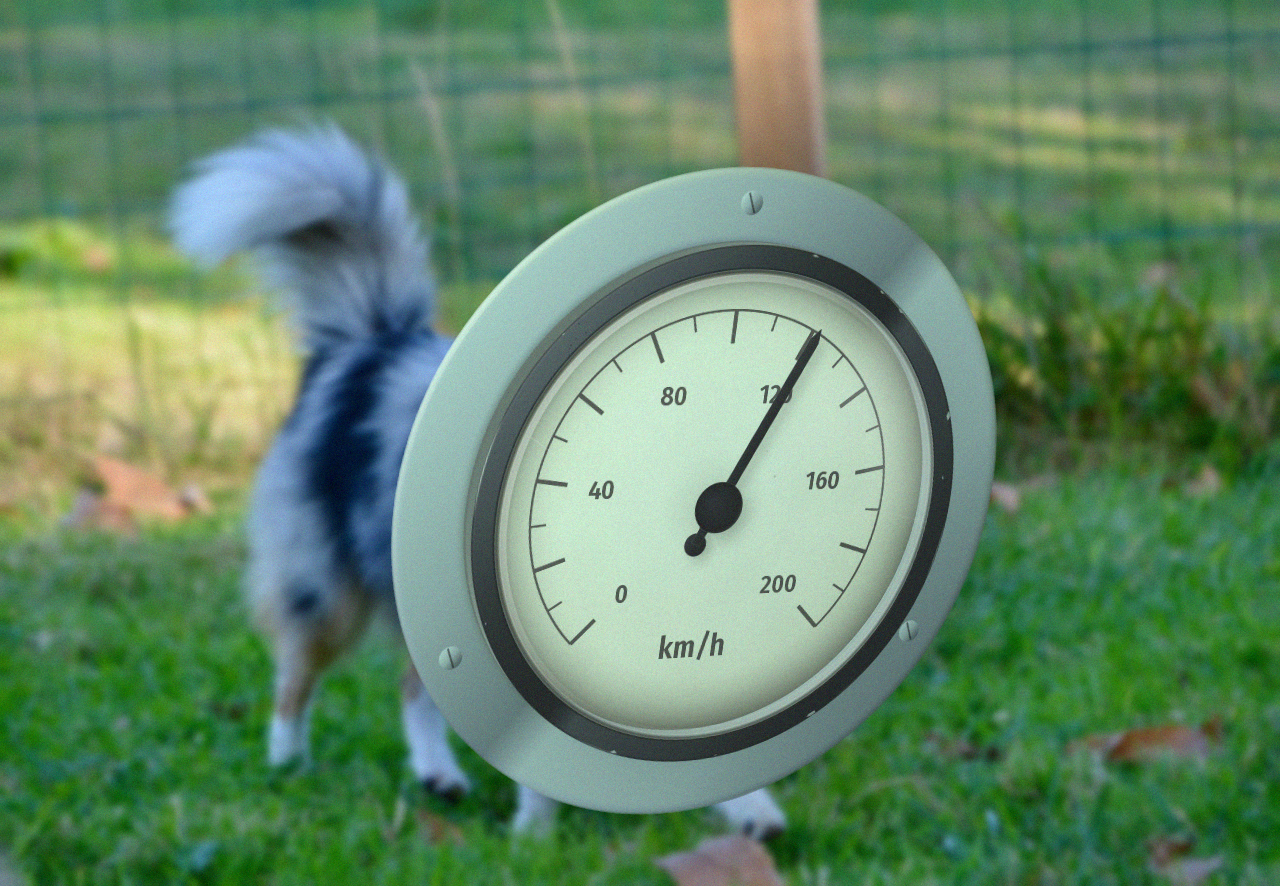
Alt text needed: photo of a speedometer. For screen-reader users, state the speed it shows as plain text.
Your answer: 120 km/h
